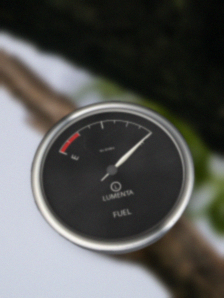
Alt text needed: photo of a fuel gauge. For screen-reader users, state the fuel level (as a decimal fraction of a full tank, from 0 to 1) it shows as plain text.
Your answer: 1
